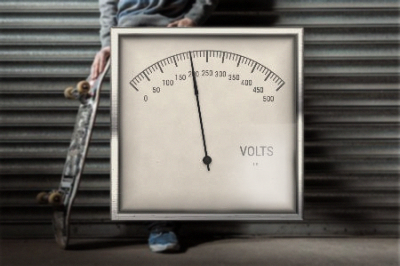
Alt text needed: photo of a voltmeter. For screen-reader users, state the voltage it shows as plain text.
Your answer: 200 V
